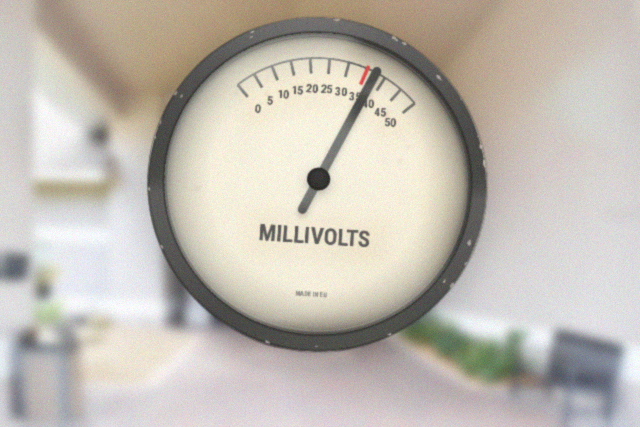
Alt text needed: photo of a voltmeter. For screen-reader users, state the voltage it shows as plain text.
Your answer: 37.5 mV
